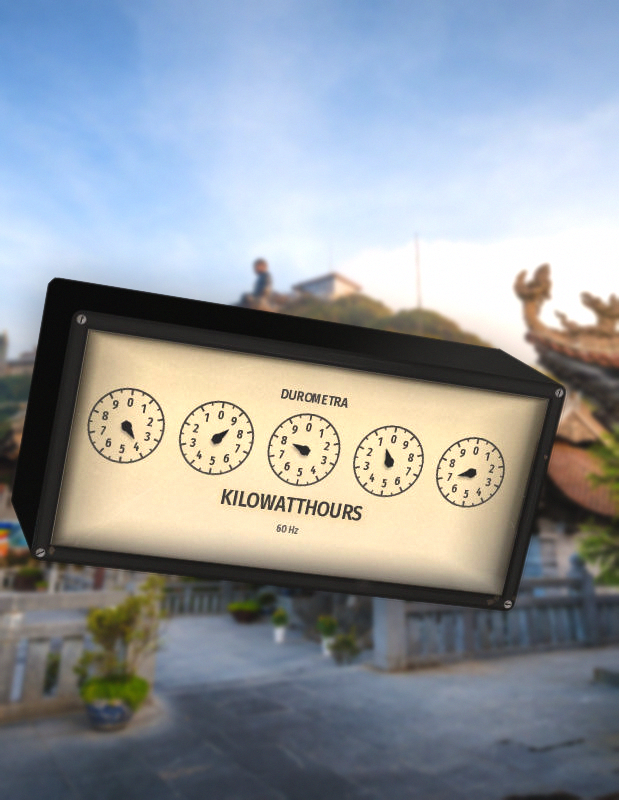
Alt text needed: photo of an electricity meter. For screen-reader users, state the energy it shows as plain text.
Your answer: 38807 kWh
